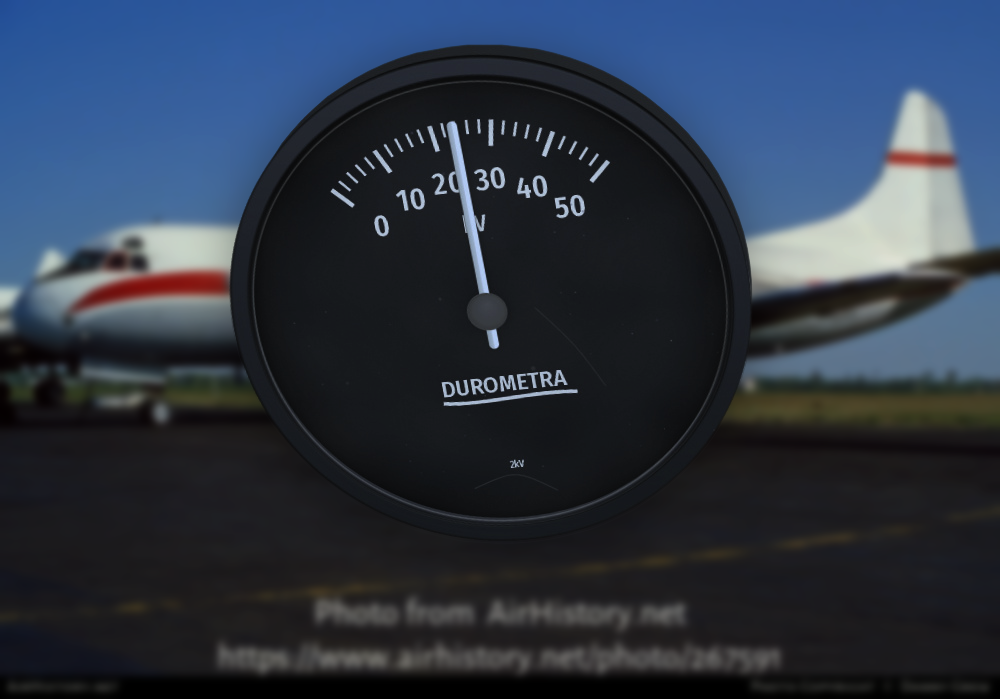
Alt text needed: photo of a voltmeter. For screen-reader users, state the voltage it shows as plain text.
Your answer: 24 kV
